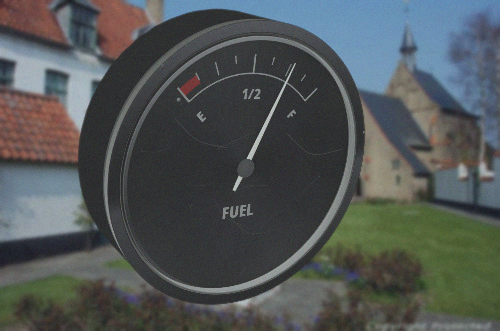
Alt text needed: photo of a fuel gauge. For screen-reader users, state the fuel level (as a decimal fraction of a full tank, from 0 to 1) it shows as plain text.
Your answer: 0.75
